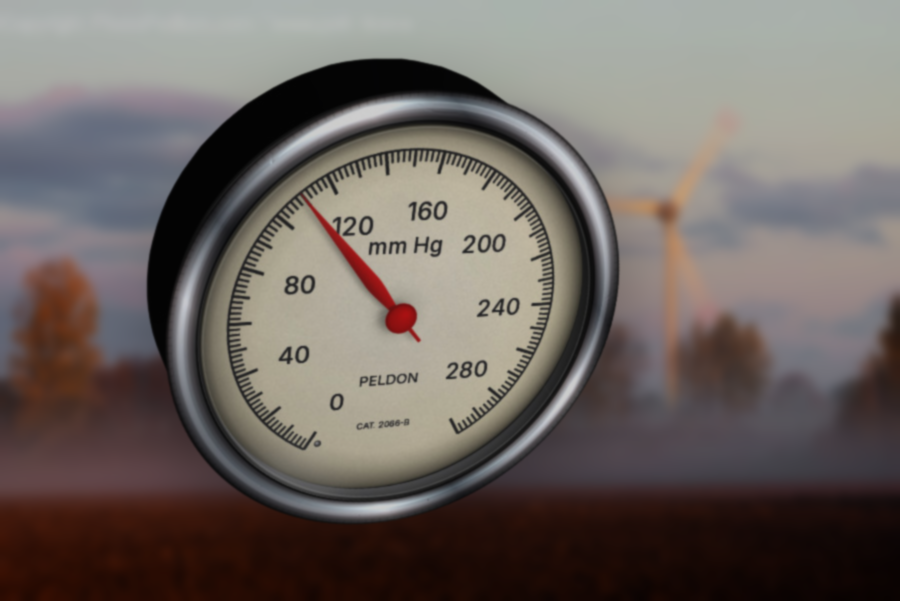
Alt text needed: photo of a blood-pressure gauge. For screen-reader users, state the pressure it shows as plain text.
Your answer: 110 mmHg
